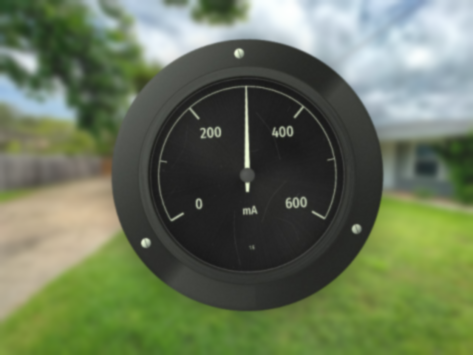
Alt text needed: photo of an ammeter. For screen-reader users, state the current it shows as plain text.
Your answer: 300 mA
